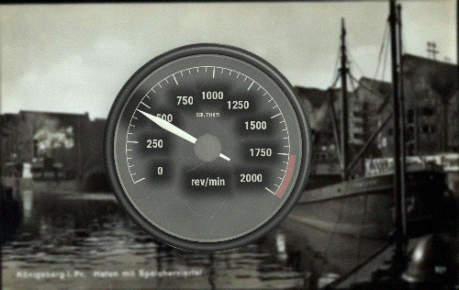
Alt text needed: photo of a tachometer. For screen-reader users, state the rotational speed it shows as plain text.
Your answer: 450 rpm
